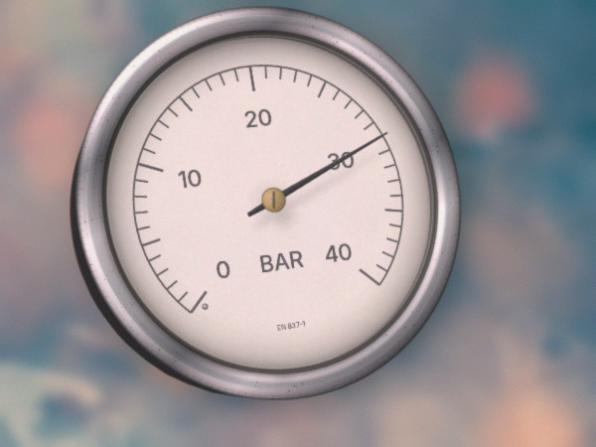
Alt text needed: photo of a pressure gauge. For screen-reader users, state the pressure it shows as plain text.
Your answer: 30 bar
